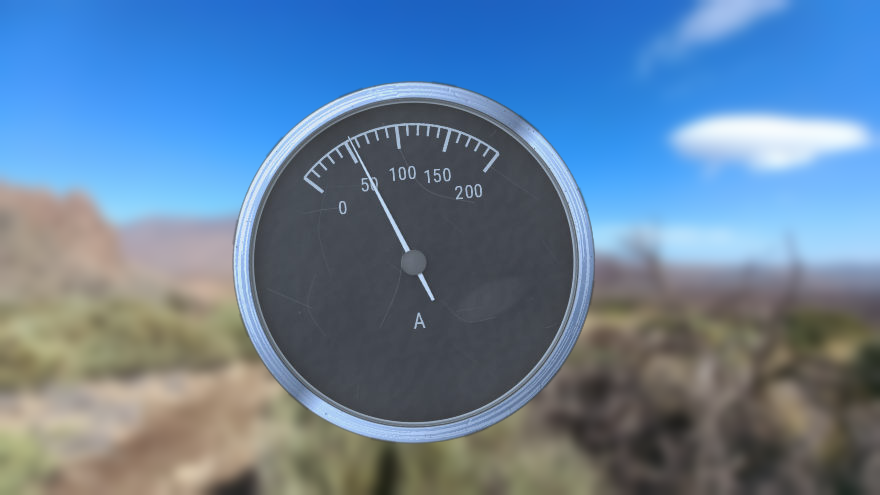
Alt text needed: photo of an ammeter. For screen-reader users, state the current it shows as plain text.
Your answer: 55 A
